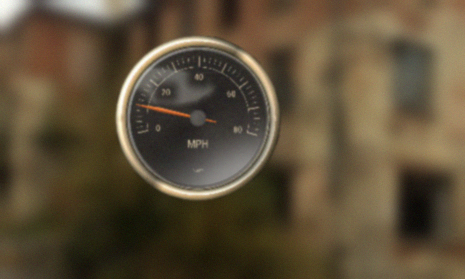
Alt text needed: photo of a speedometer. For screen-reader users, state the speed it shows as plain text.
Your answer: 10 mph
